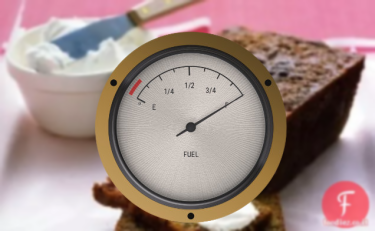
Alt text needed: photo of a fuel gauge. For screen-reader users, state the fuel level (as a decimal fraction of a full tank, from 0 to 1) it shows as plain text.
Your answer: 1
